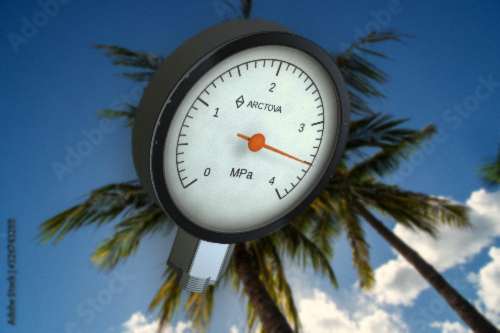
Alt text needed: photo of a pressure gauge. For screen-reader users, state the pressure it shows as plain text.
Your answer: 3.5 MPa
